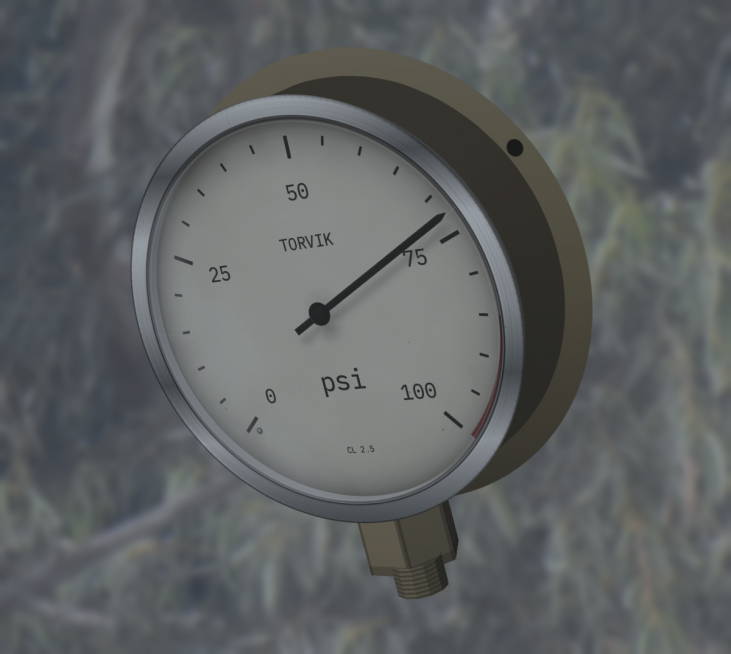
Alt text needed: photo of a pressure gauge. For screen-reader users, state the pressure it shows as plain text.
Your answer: 72.5 psi
